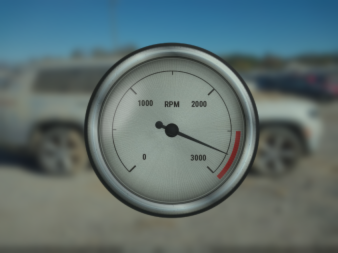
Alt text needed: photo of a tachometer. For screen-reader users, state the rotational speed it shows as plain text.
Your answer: 2750 rpm
